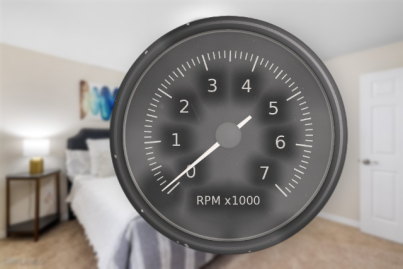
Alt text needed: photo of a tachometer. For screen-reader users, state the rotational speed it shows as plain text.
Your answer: 100 rpm
